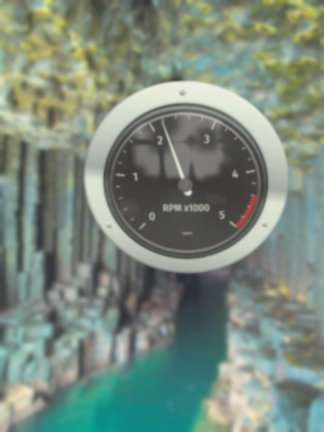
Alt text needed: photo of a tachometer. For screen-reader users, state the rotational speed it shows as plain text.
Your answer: 2200 rpm
